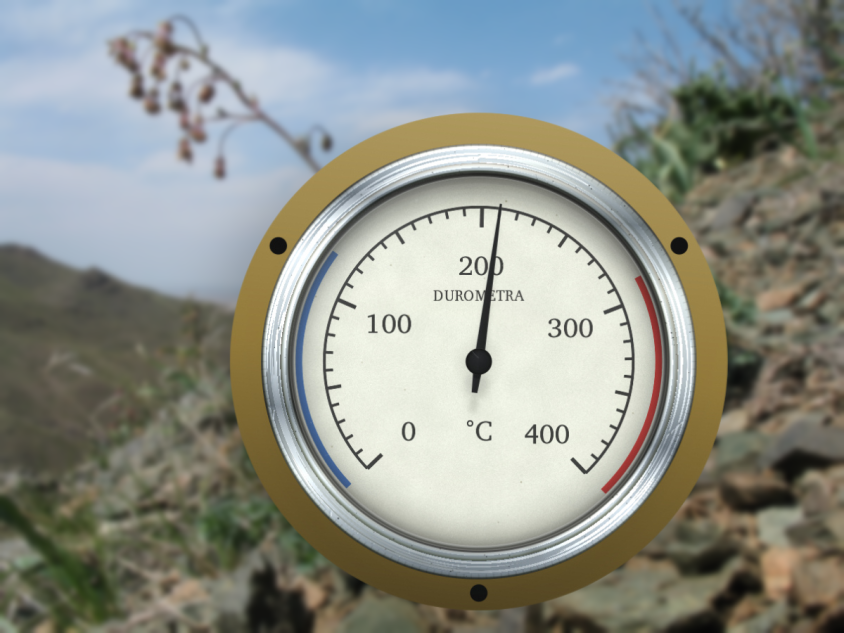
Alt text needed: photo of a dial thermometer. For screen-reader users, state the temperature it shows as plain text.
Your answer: 210 °C
